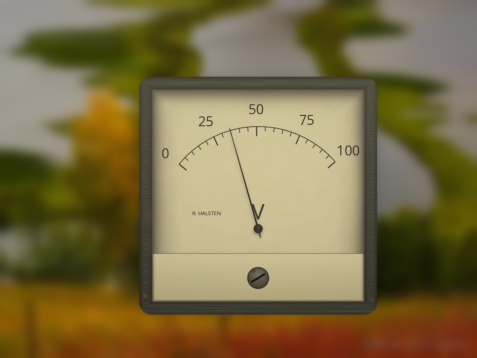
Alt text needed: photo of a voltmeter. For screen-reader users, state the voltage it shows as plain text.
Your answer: 35 V
